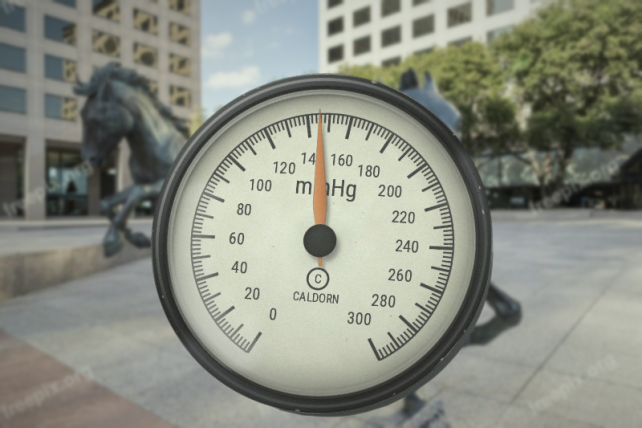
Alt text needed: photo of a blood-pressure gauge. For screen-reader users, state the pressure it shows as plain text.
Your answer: 146 mmHg
